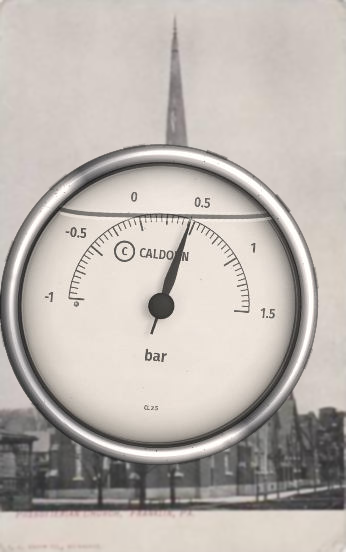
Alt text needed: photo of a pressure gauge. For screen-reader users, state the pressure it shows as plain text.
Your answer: 0.45 bar
